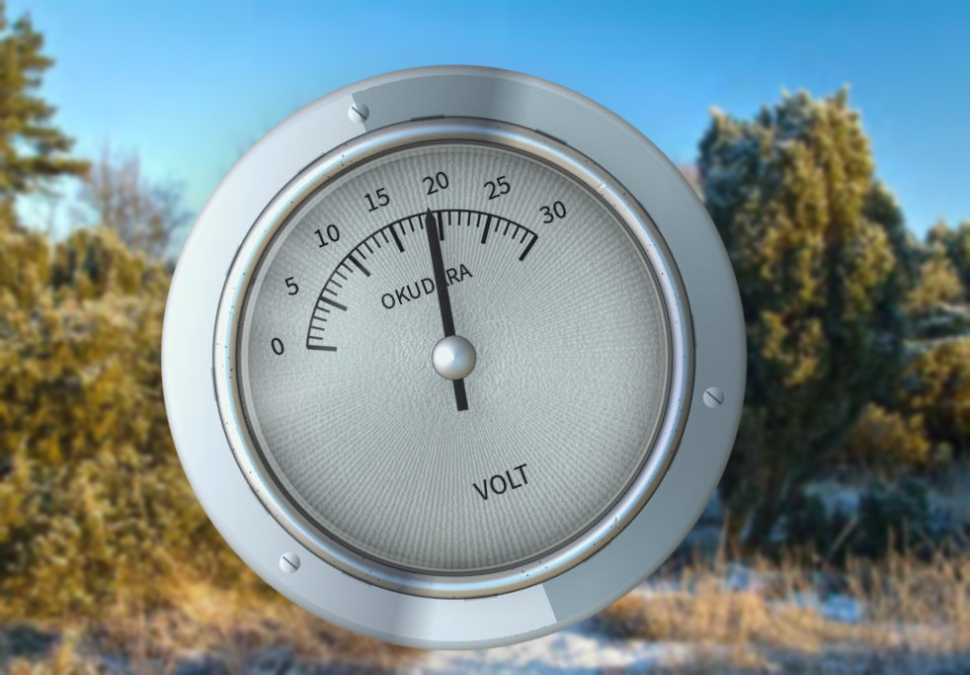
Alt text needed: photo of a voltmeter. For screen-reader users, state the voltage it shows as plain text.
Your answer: 19 V
